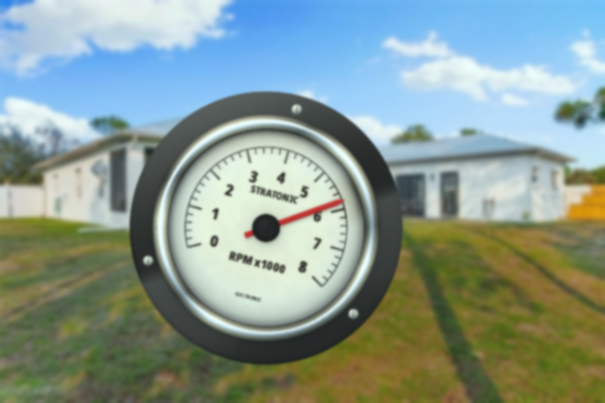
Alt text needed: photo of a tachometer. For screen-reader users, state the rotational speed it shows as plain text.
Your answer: 5800 rpm
